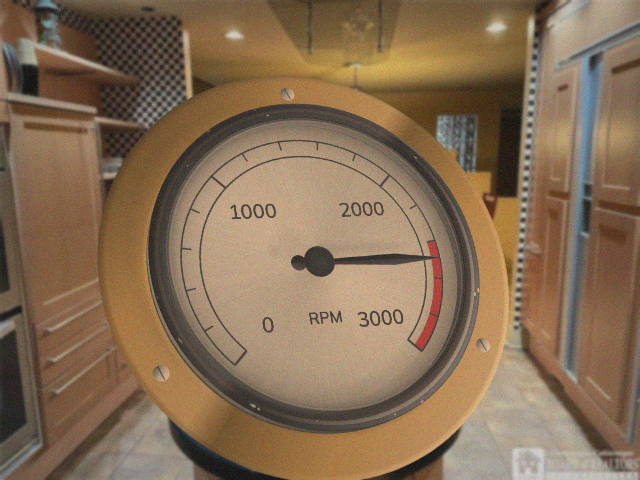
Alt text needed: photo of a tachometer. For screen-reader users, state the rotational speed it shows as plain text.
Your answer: 2500 rpm
